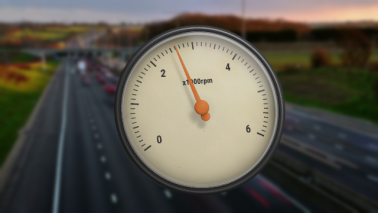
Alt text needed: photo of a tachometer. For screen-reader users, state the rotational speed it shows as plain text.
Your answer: 2600 rpm
